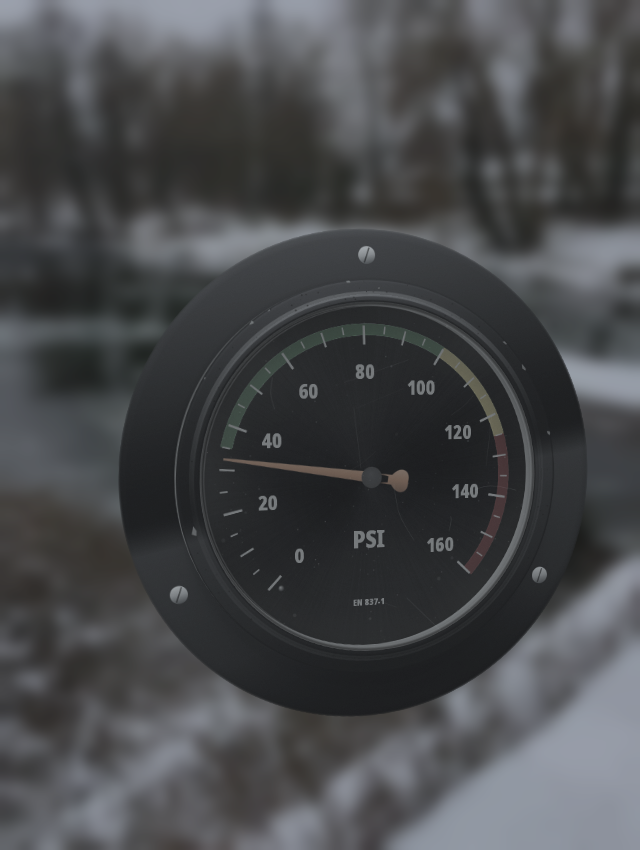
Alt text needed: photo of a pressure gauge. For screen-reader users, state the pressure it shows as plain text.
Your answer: 32.5 psi
